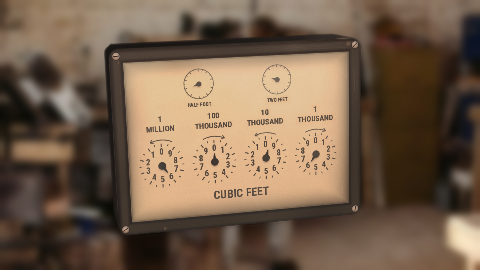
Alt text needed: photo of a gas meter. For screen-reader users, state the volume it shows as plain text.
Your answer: 599600 ft³
